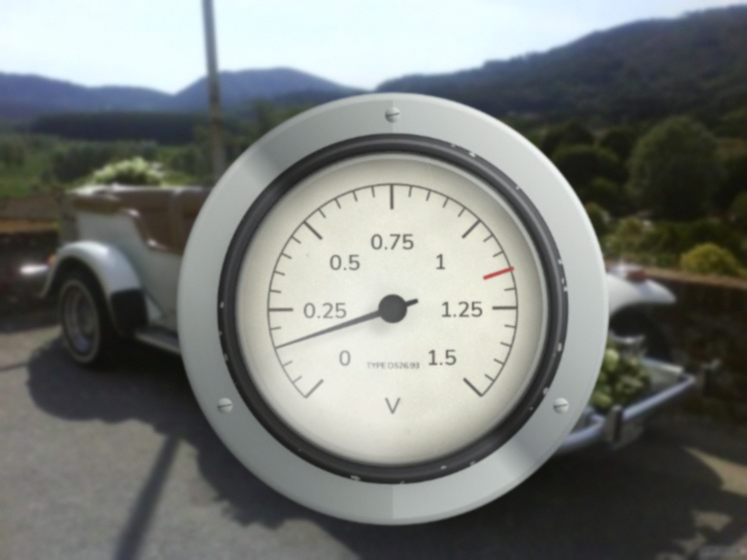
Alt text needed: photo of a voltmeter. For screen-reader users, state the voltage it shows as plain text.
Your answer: 0.15 V
